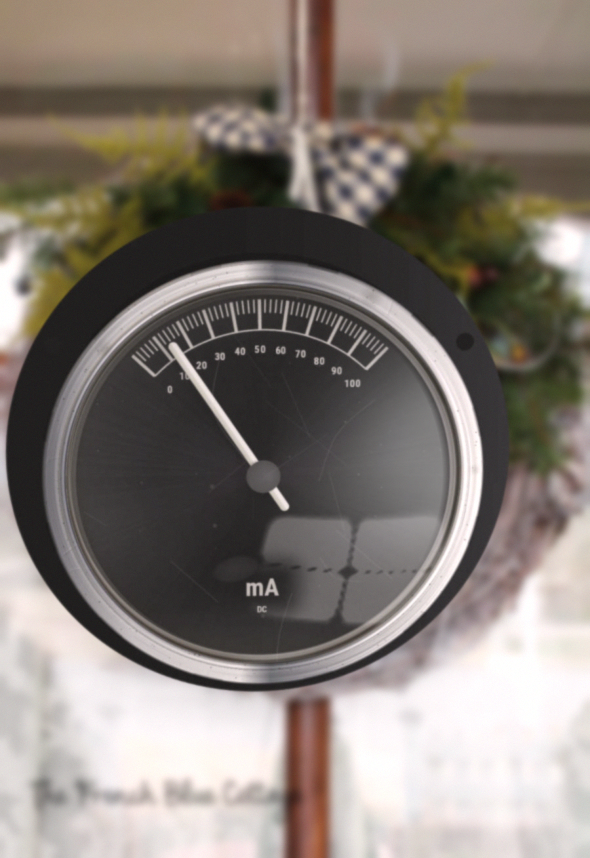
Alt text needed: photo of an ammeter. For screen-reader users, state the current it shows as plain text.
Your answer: 14 mA
